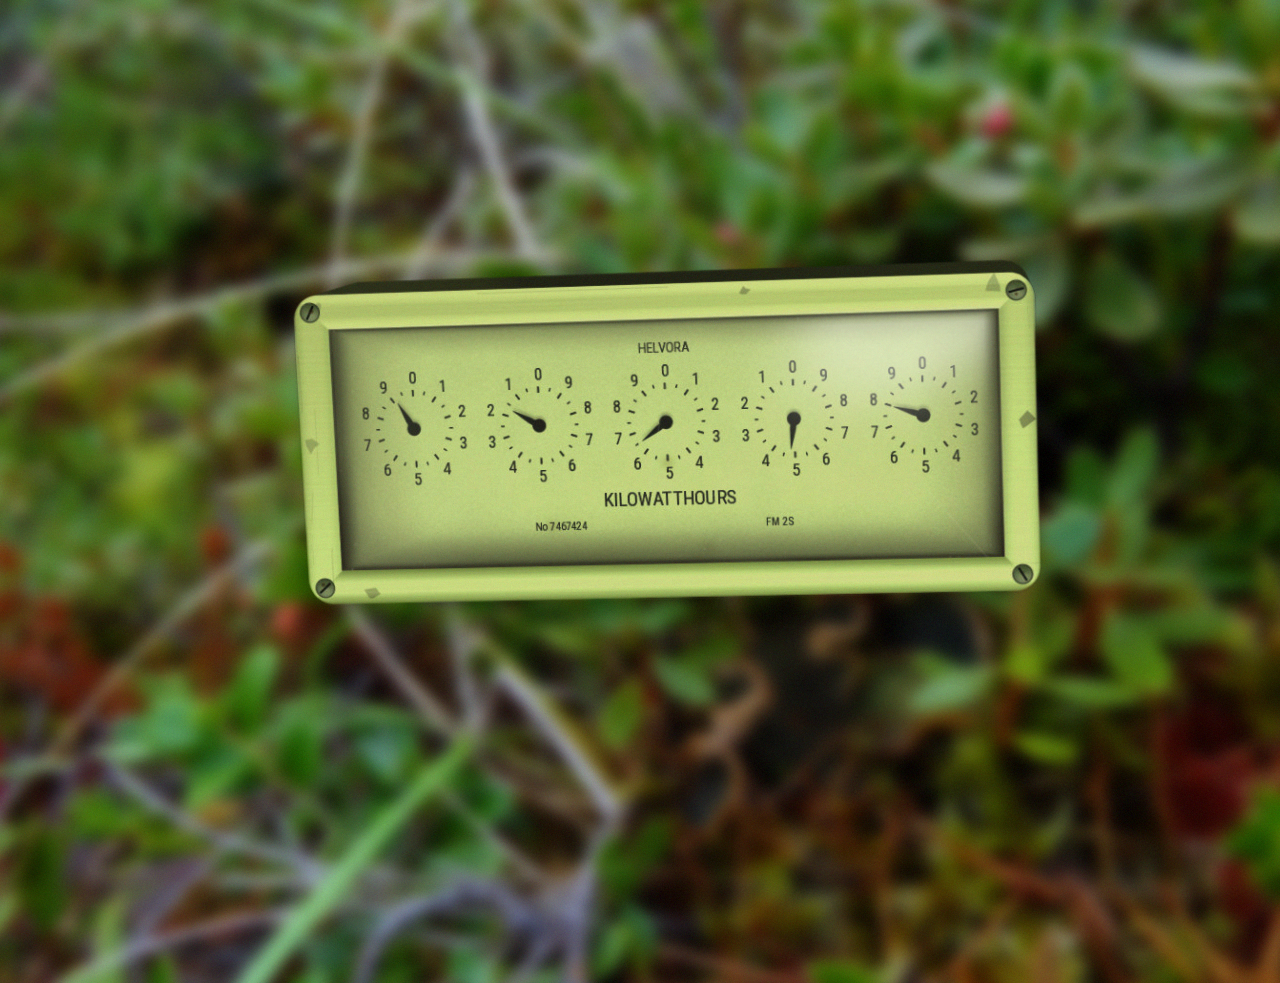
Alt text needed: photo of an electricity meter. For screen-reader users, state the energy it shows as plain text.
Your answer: 91648 kWh
